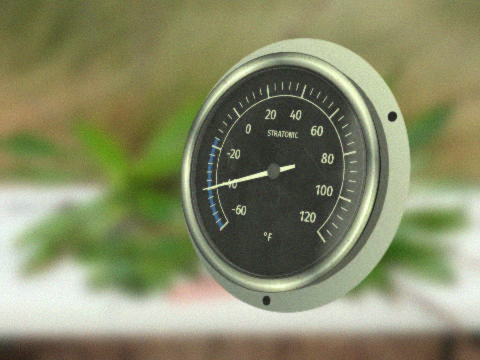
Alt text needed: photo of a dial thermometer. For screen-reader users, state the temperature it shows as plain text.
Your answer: -40 °F
